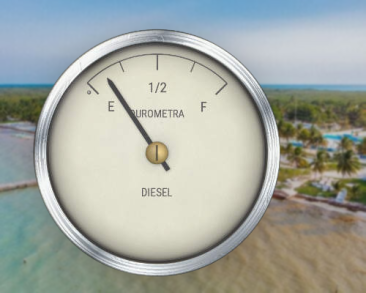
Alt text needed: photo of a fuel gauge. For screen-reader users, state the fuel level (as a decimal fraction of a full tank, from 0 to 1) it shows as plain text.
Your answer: 0.125
